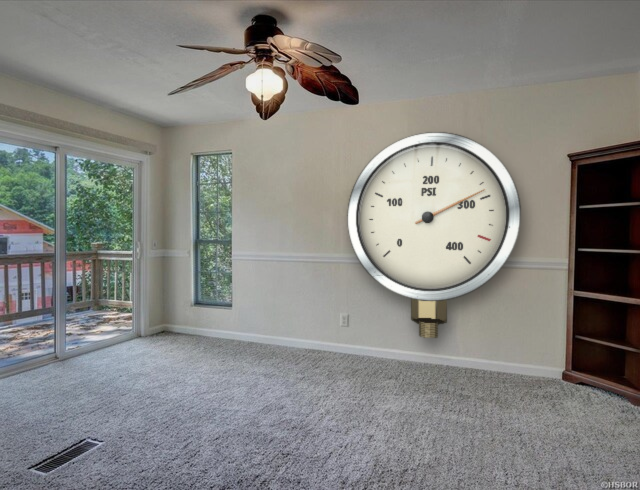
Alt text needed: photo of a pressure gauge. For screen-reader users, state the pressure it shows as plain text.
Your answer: 290 psi
